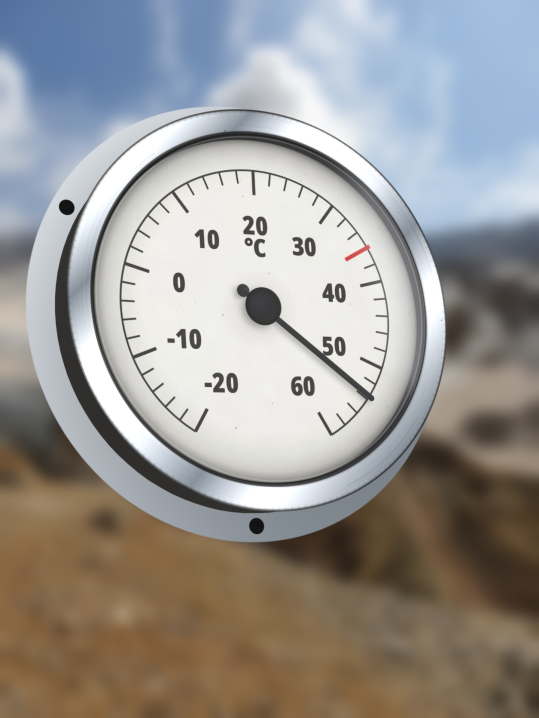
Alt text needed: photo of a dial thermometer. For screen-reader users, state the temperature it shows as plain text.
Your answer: 54 °C
